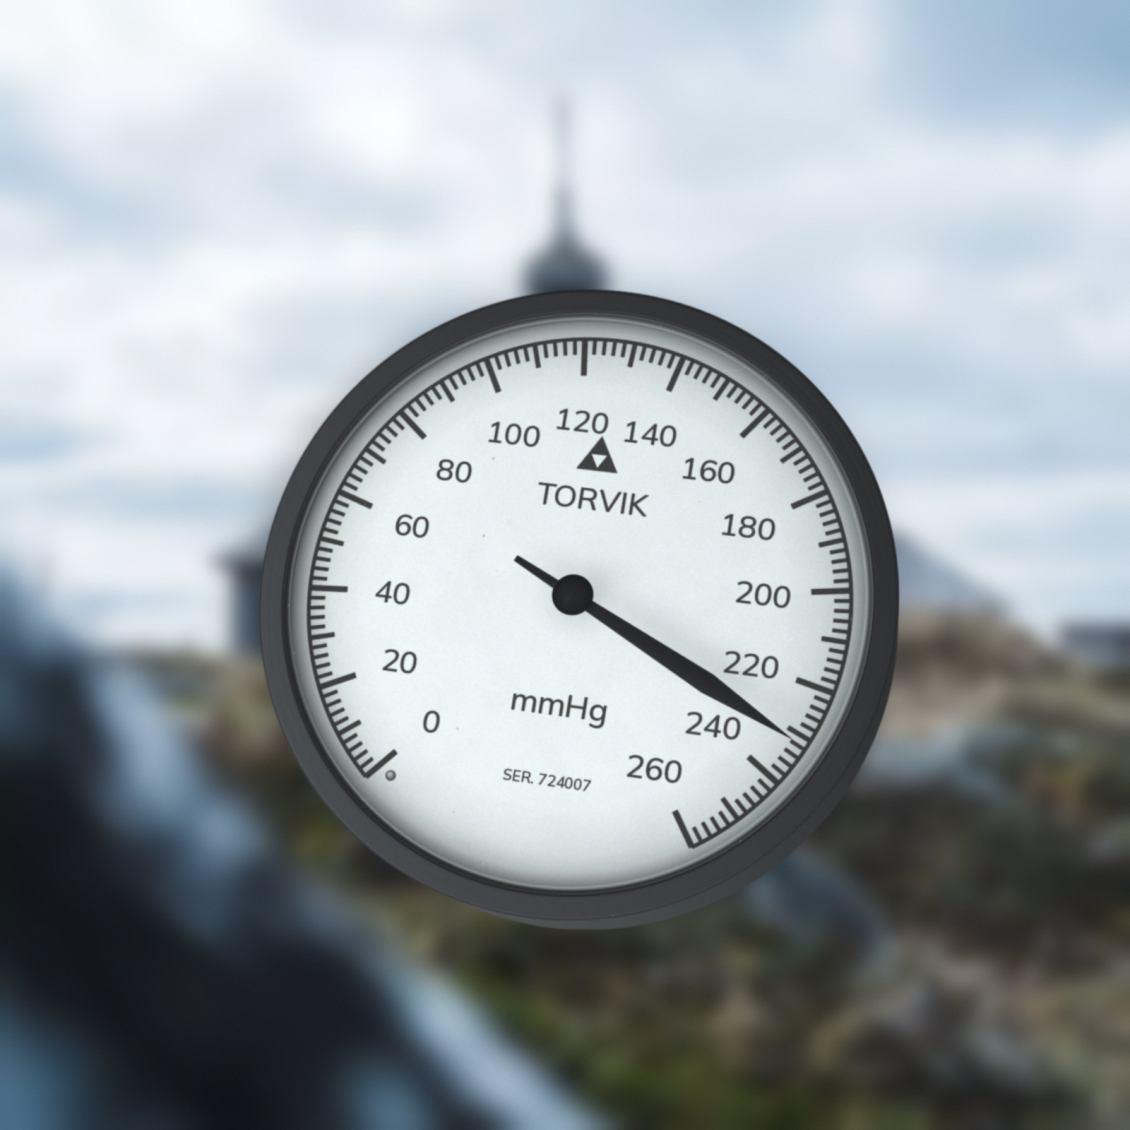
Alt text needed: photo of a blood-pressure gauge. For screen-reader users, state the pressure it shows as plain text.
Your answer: 232 mmHg
